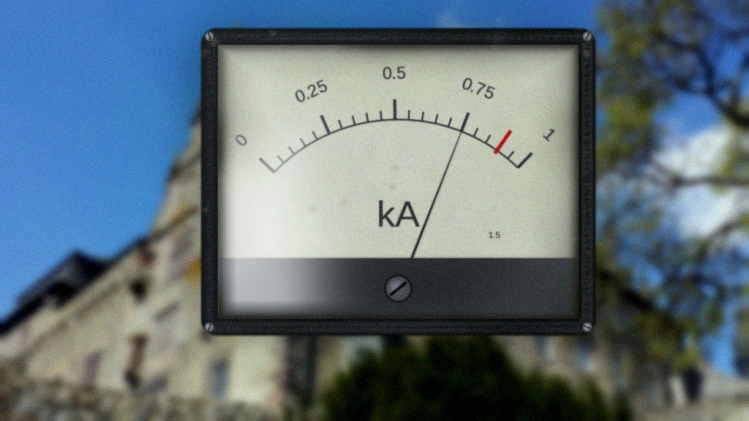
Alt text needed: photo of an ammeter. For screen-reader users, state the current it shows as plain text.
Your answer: 0.75 kA
